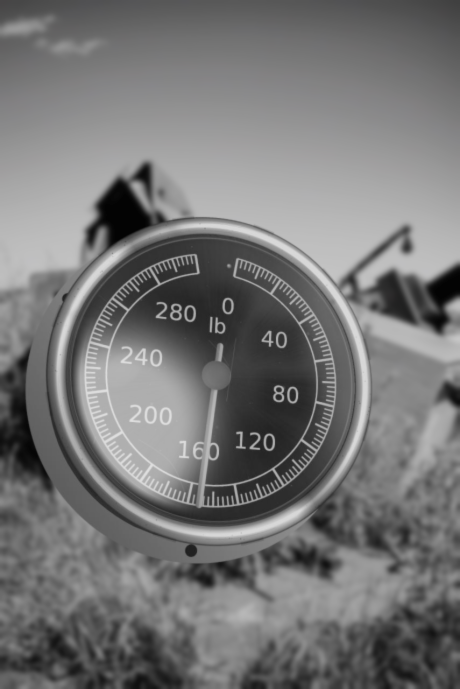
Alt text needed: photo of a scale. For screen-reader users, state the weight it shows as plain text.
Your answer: 156 lb
